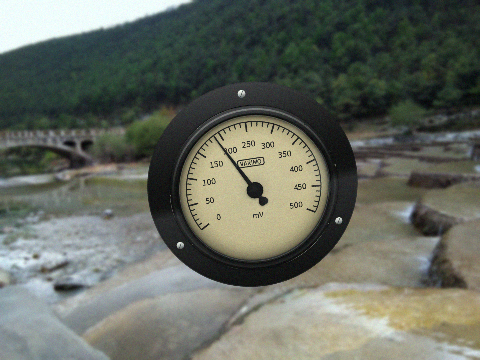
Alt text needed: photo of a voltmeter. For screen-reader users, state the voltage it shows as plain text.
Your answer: 190 mV
